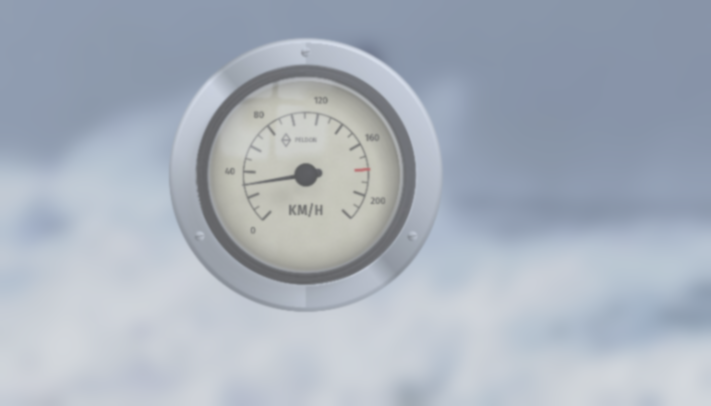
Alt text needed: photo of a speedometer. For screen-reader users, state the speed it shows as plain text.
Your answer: 30 km/h
